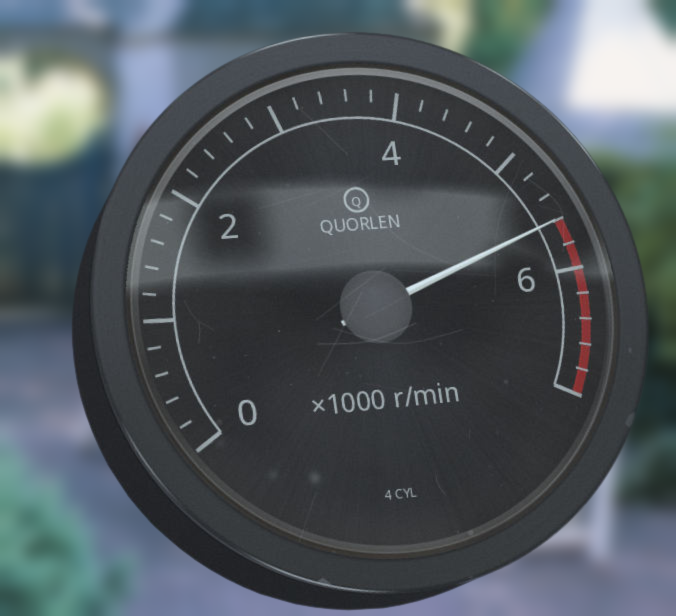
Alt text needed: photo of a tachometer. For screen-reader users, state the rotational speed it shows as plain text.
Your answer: 5600 rpm
